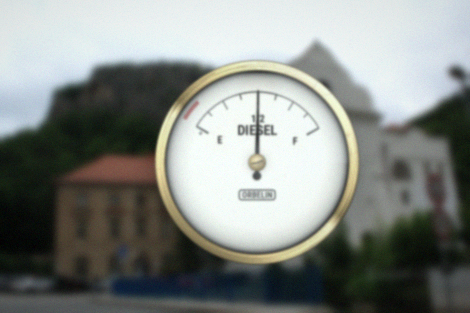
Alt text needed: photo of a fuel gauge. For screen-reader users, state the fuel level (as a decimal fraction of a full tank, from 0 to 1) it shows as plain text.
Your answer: 0.5
